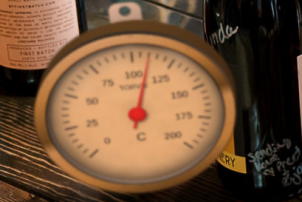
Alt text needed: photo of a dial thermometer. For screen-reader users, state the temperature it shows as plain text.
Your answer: 110 °C
